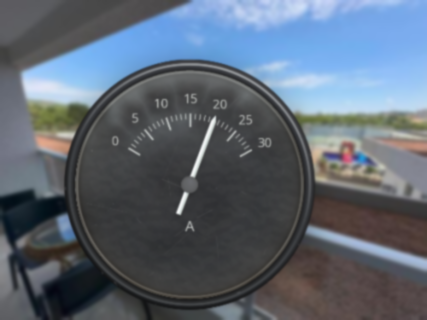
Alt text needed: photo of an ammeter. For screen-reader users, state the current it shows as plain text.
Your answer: 20 A
